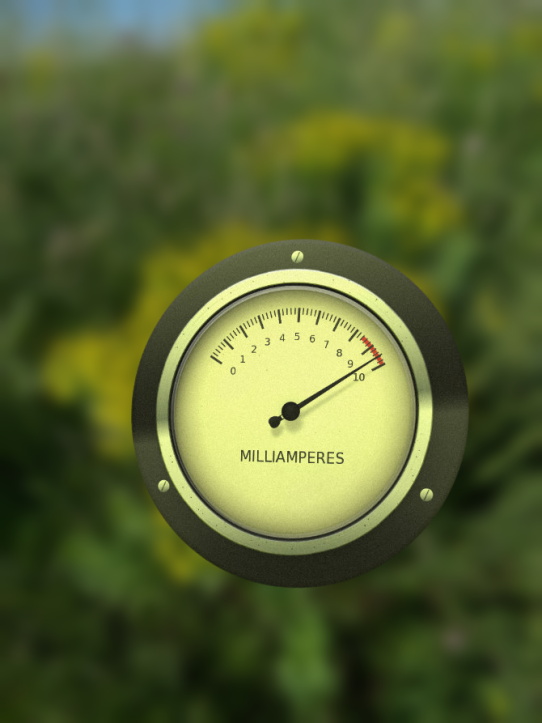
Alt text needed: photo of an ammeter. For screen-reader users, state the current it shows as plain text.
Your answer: 9.6 mA
